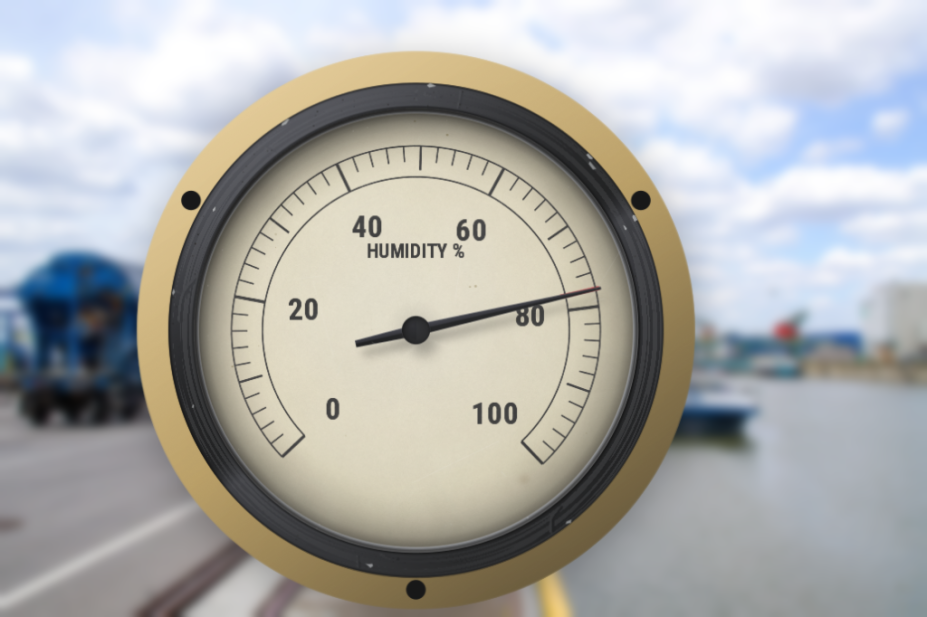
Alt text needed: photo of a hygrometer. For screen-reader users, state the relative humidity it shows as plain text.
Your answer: 78 %
